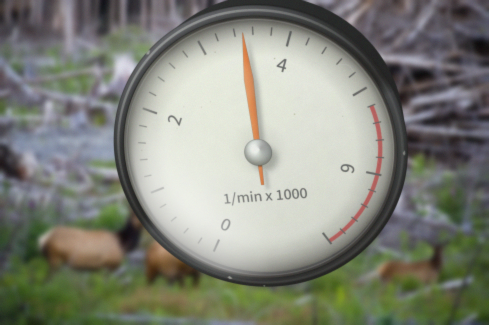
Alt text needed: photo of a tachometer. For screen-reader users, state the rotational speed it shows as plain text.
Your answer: 3500 rpm
